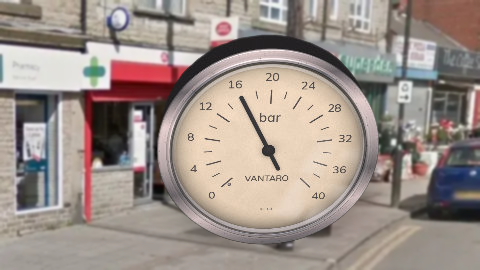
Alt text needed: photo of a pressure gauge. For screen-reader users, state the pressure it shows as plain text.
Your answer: 16 bar
